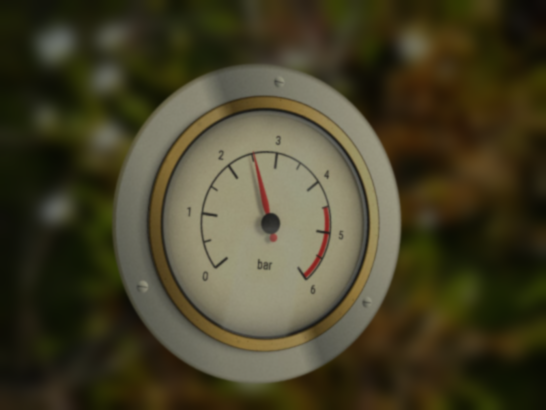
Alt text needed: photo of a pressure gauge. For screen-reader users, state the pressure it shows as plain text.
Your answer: 2.5 bar
